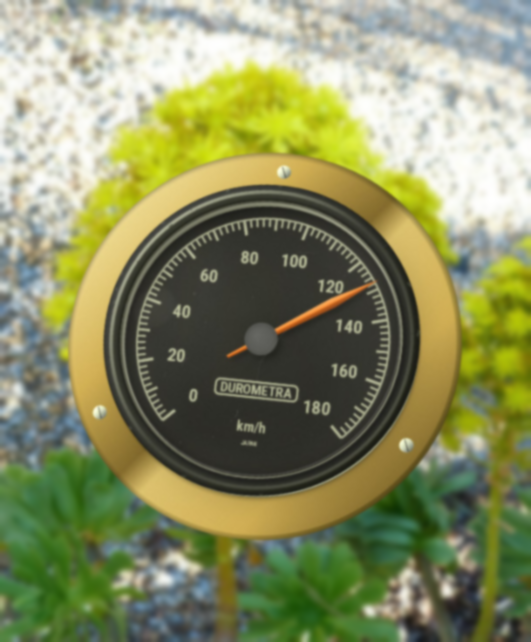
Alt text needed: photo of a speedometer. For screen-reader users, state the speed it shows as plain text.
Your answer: 128 km/h
